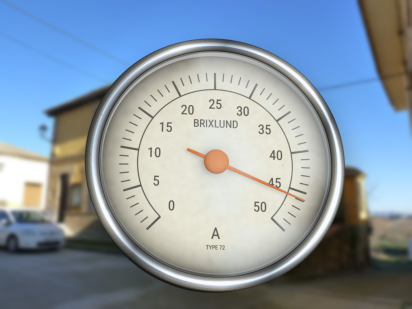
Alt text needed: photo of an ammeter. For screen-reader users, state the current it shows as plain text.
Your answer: 46 A
